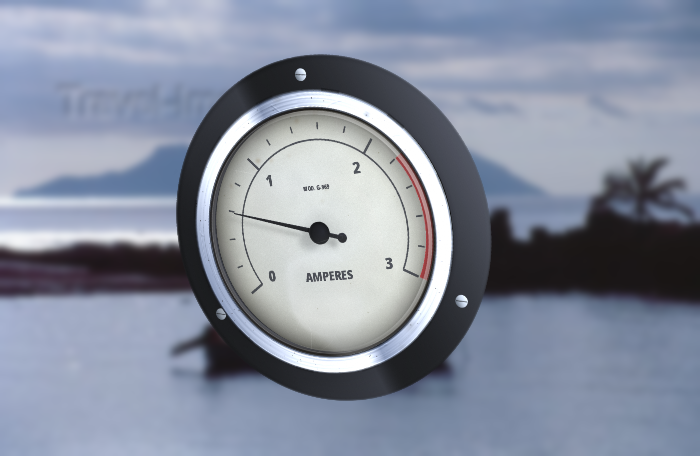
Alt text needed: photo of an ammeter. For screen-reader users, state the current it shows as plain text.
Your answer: 0.6 A
